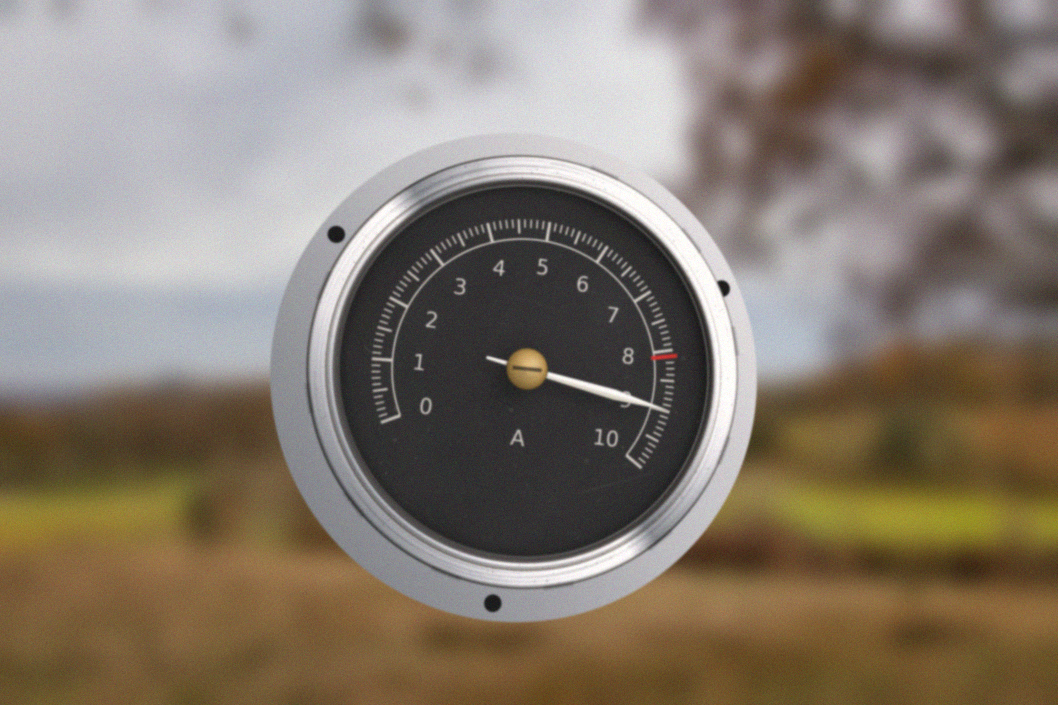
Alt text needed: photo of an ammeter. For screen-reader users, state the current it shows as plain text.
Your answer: 9 A
